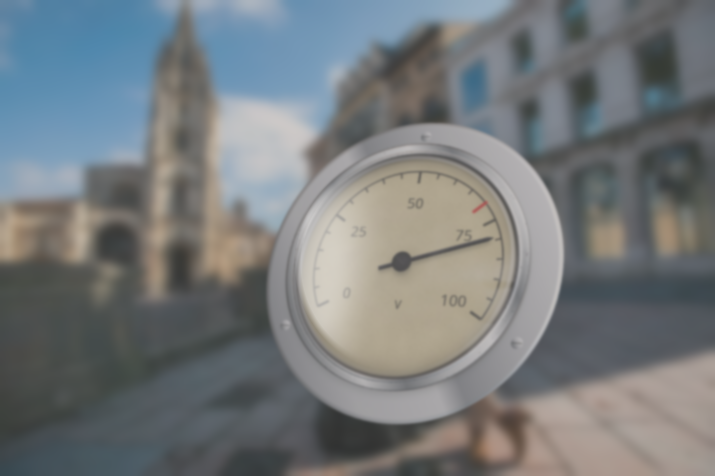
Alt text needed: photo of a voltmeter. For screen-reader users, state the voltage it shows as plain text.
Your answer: 80 V
